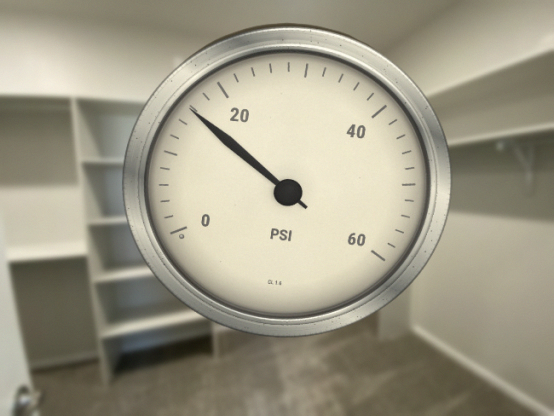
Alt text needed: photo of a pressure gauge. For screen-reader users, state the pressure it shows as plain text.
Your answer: 16 psi
